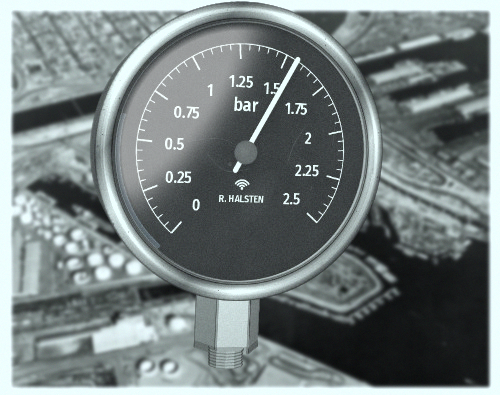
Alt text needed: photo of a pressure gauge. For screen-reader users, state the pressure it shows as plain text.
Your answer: 1.55 bar
